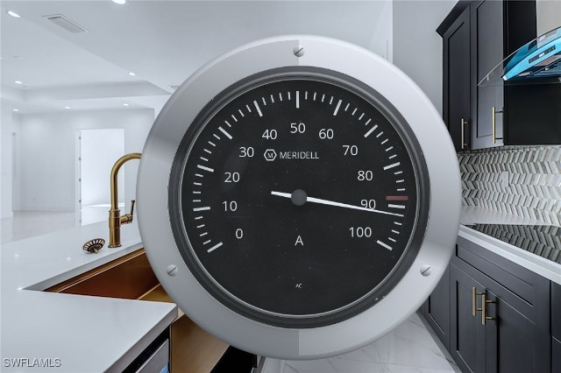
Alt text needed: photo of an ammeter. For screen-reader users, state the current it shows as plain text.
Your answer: 92 A
